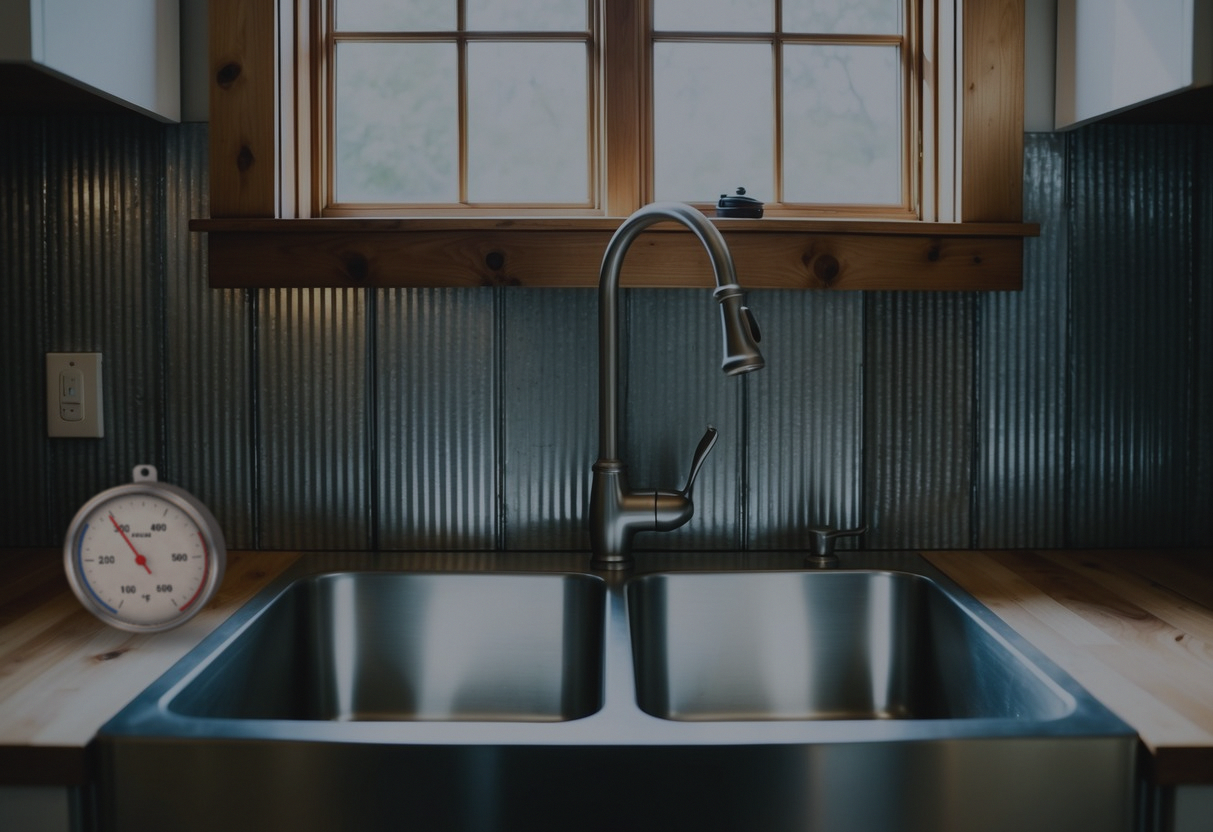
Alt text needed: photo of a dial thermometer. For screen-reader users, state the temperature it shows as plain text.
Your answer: 300 °F
